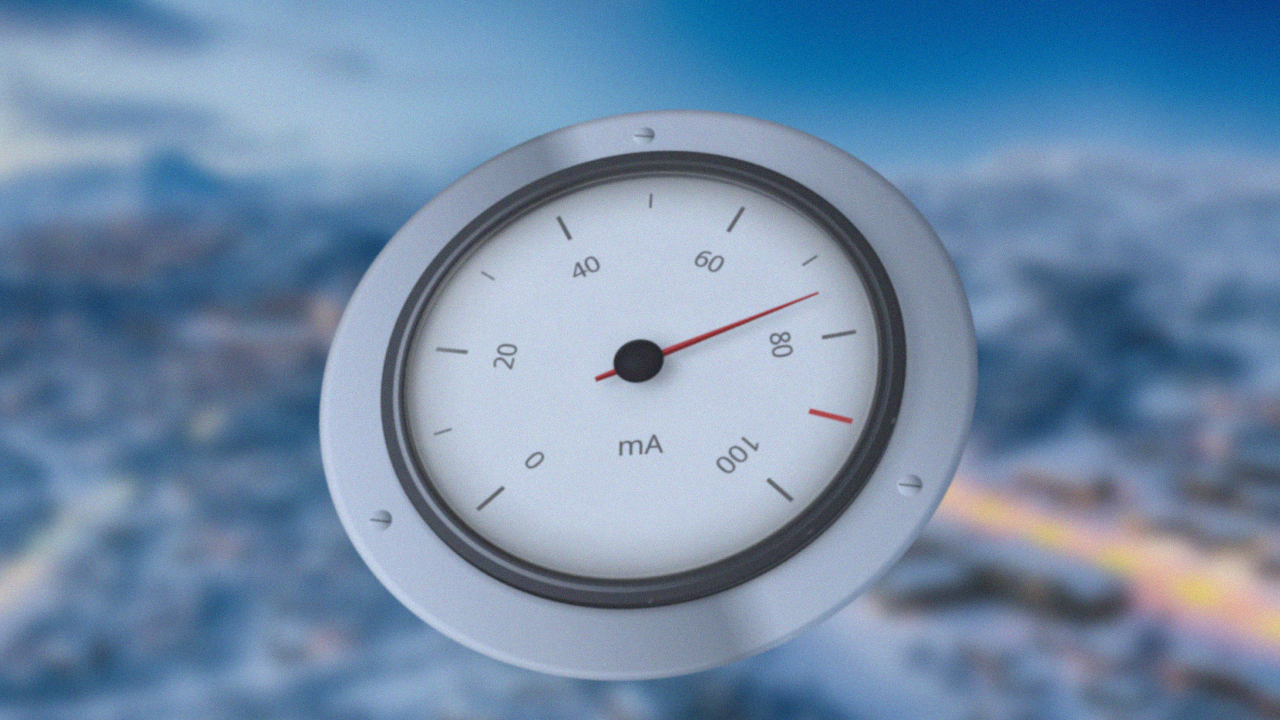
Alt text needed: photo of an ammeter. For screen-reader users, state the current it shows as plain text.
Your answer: 75 mA
